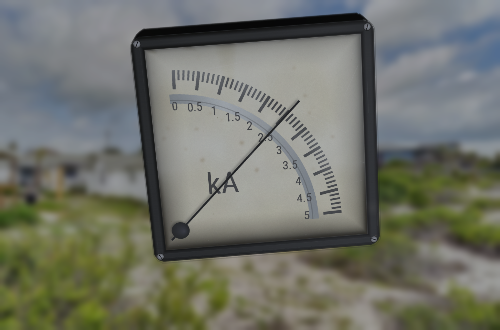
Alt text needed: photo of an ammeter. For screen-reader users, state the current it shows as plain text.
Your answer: 2.5 kA
